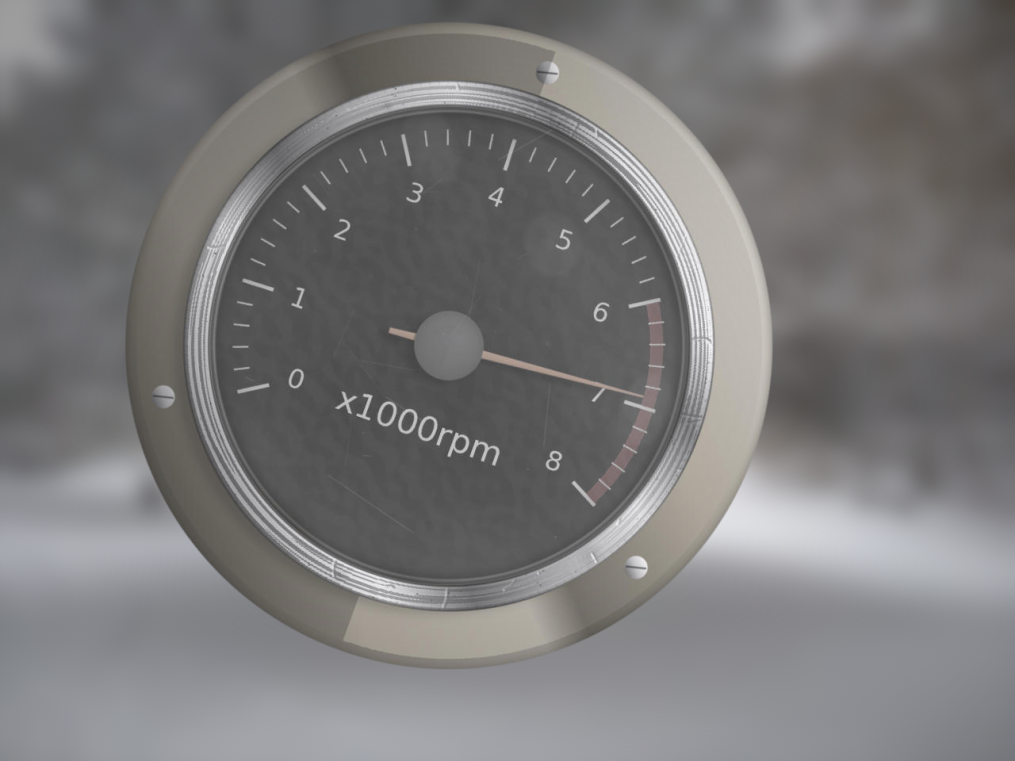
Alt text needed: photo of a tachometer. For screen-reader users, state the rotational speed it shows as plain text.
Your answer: 6900 rpm
